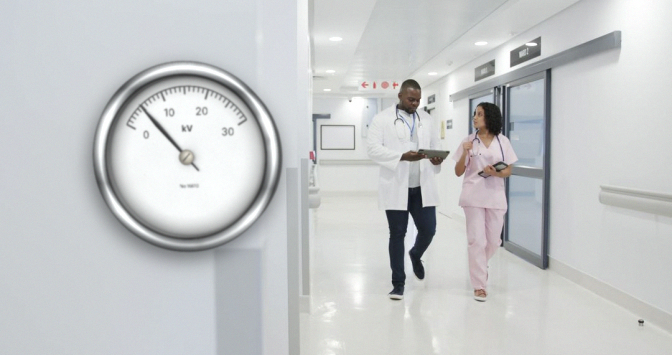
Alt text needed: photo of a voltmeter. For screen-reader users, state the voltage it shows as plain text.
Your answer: 5 kV
